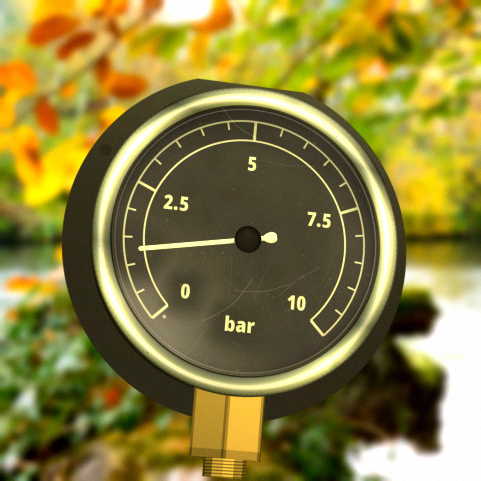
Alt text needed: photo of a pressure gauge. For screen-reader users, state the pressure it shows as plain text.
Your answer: 1.25 bar
